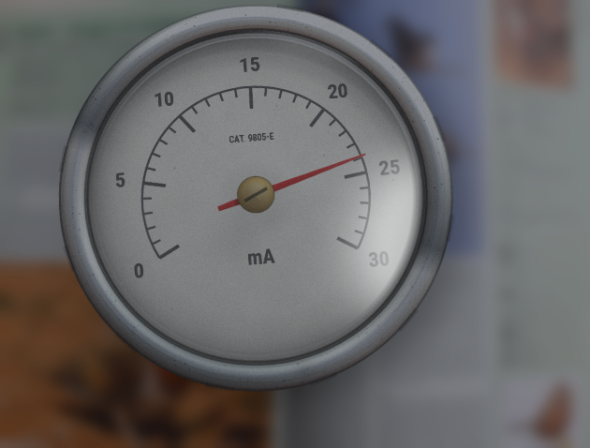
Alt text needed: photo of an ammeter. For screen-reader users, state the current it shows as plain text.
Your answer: 24 mA
